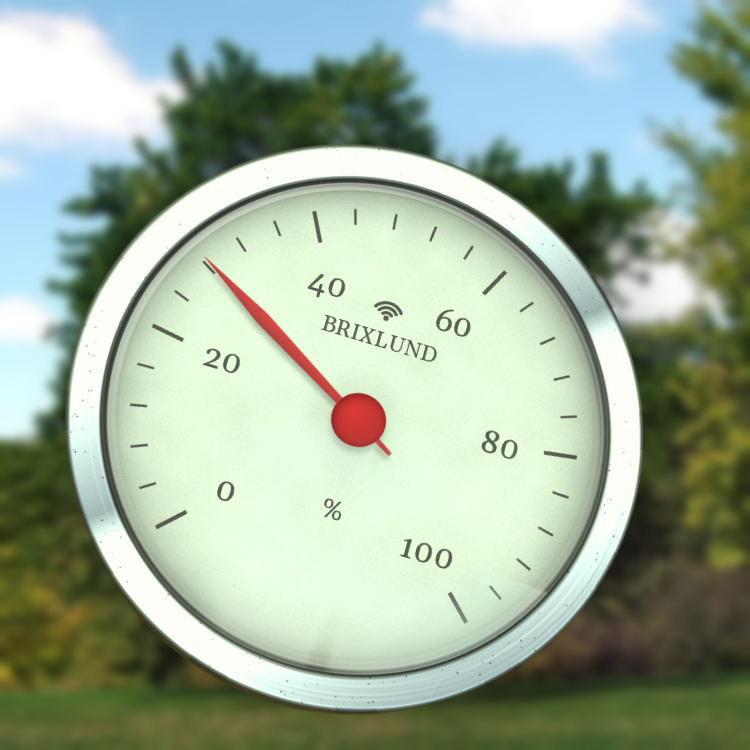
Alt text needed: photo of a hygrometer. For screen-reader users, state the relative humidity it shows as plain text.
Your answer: 28 %
